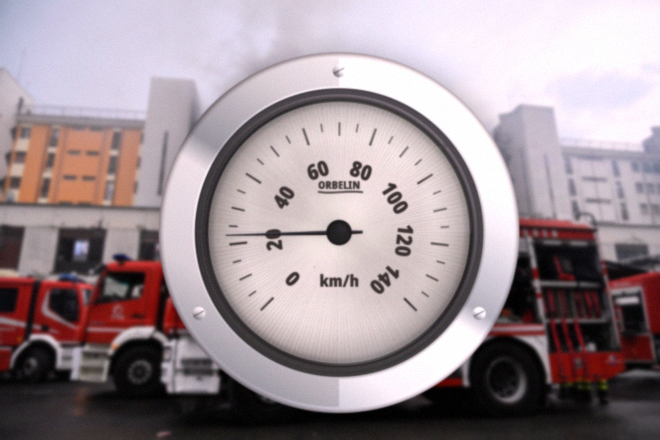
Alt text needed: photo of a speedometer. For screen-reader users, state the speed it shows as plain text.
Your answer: 22.5 km/h
